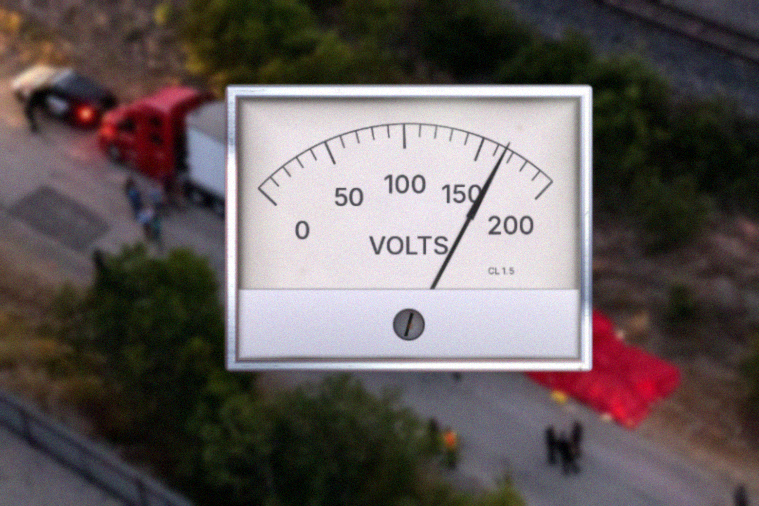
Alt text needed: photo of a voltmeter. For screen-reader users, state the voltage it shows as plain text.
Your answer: 165 V
